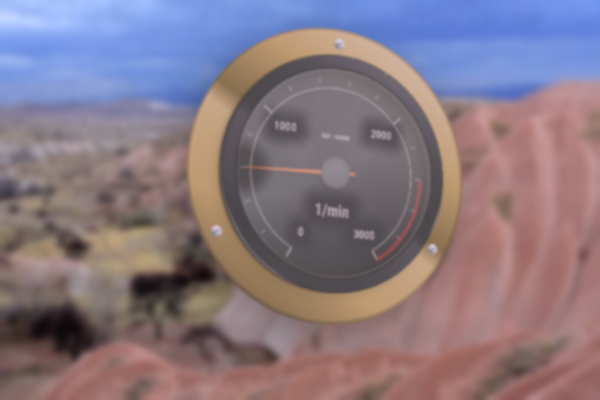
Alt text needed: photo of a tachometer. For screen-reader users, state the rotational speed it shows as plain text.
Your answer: 600 rpm
